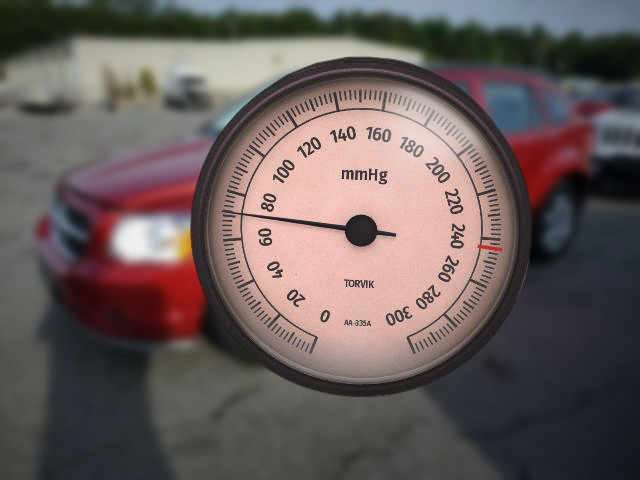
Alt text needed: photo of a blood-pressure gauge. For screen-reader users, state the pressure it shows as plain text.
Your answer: 72 mmHg
